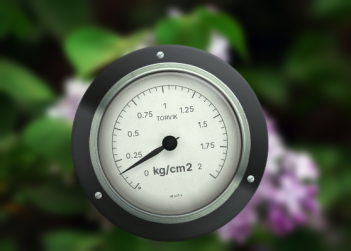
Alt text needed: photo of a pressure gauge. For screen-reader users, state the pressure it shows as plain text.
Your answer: 0.15 kg/cm²
